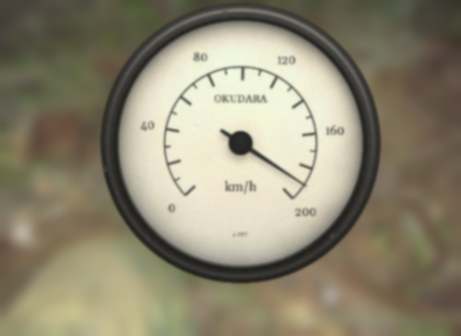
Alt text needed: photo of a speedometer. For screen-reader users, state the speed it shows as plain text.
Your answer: 190 km/h
